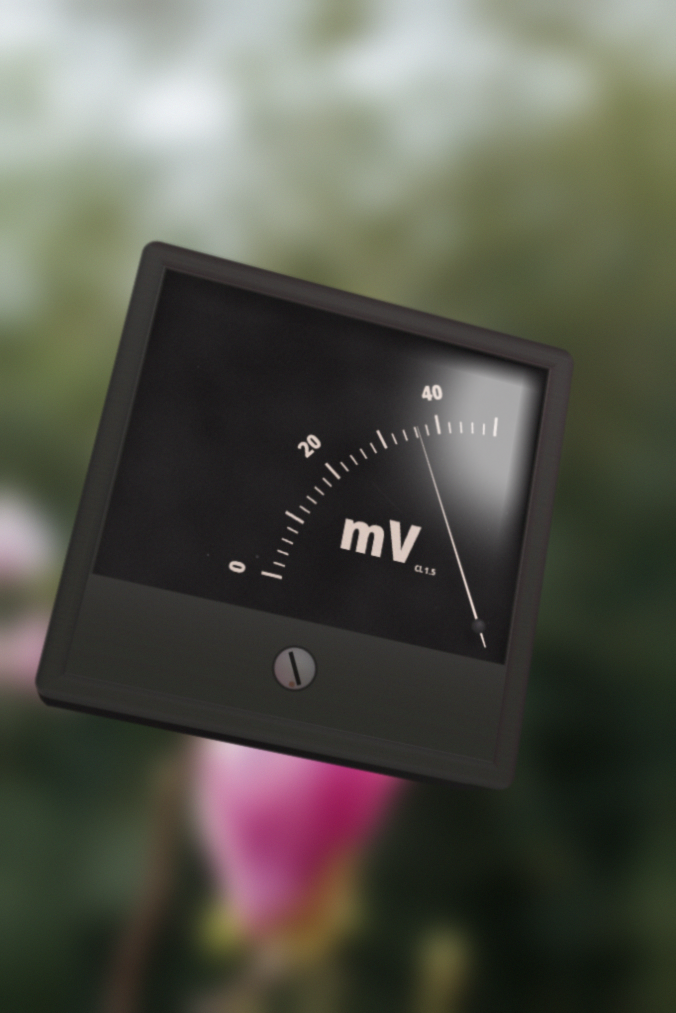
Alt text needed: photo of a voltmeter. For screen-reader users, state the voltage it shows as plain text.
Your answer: 36 mV
